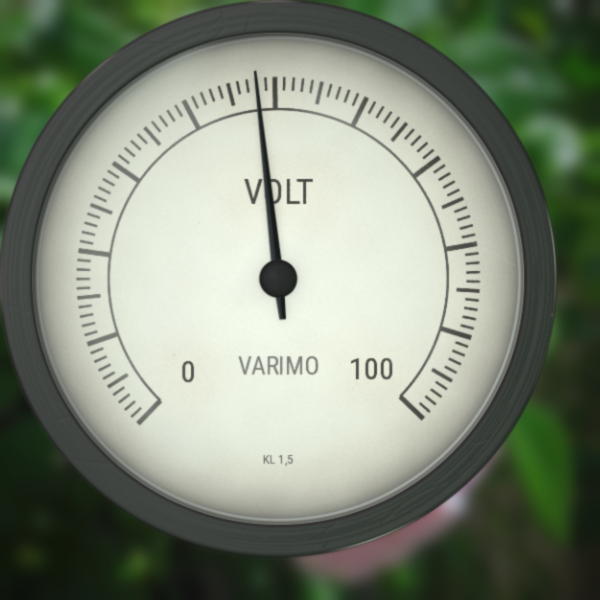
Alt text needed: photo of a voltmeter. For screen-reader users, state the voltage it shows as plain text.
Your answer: 48 V
